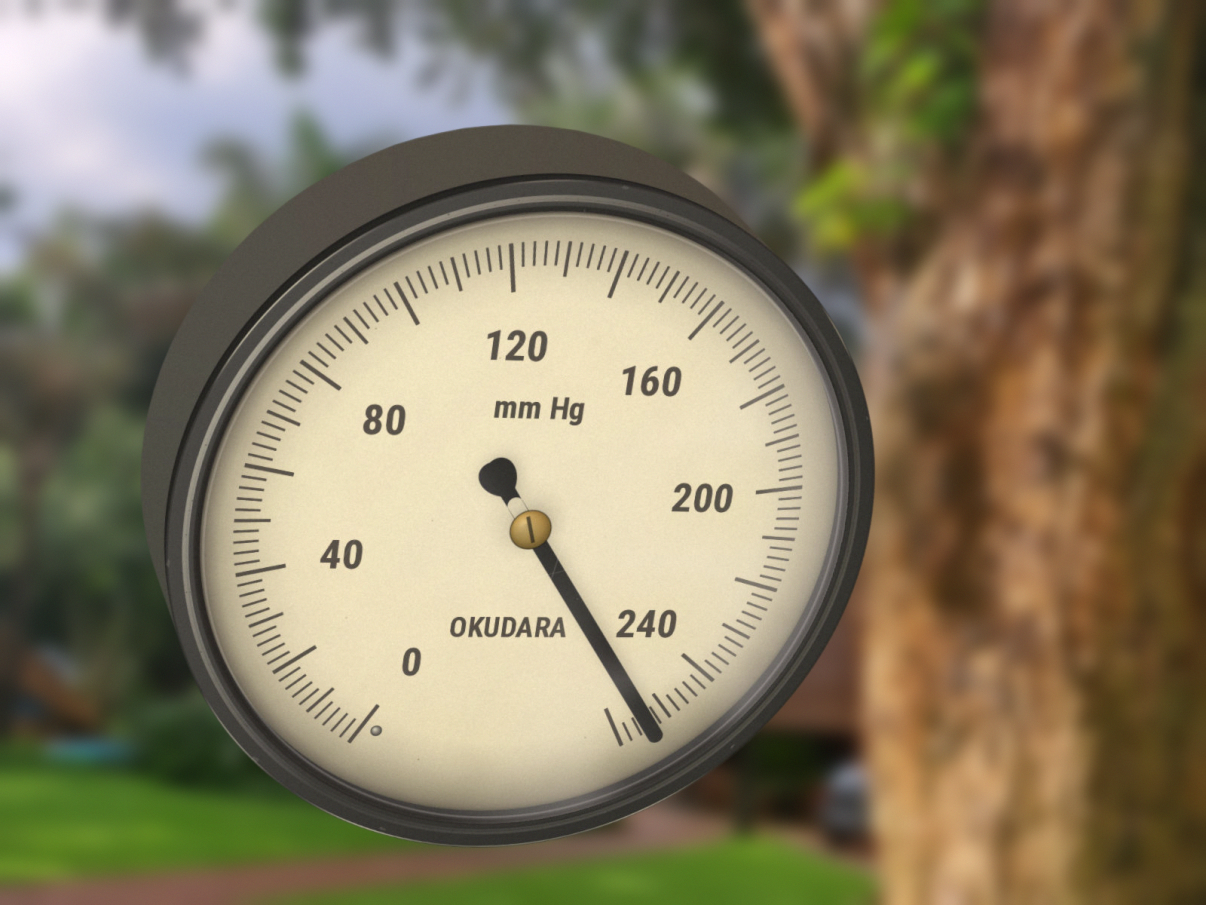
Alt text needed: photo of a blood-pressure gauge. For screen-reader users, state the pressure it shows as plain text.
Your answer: 254 mmHg
